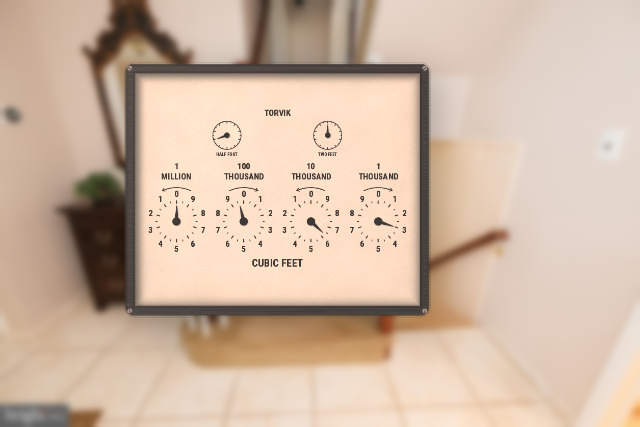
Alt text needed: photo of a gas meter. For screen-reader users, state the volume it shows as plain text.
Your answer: 996300 ft³
